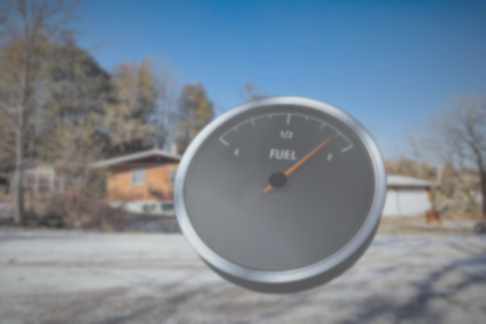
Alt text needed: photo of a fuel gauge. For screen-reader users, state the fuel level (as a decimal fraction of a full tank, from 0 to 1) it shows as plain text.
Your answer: 0.875
